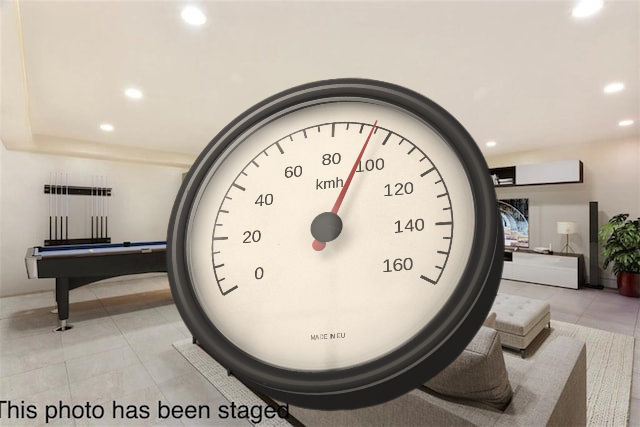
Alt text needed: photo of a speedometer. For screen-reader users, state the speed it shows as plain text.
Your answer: 95 km/h
